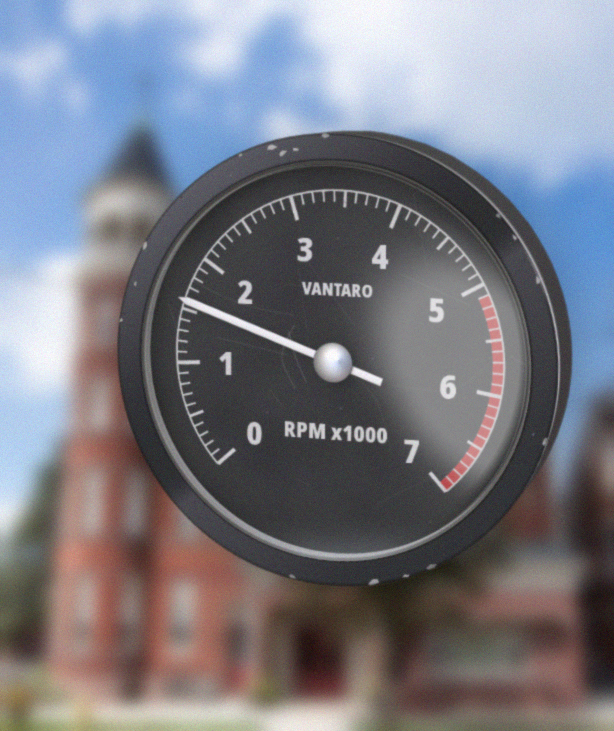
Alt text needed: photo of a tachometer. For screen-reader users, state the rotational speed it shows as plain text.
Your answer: 1600 rpm
